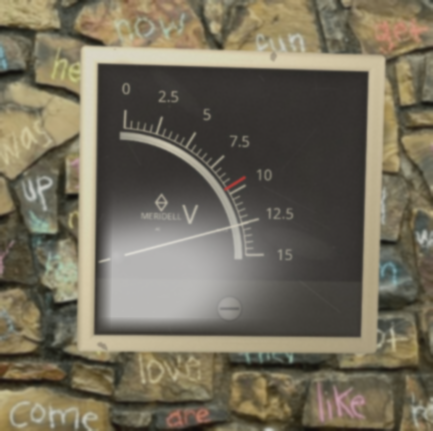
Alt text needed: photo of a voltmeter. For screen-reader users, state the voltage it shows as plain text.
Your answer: 12.5 V
